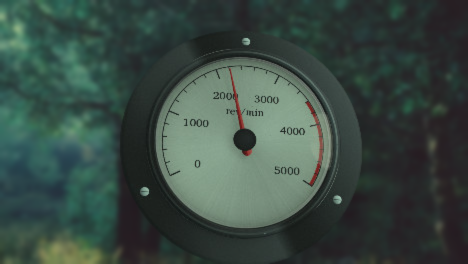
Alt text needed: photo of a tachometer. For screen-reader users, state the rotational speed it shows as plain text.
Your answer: 2200 rpm
